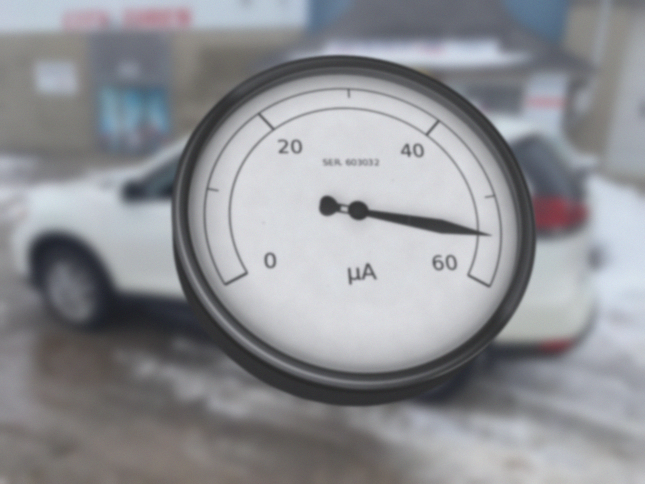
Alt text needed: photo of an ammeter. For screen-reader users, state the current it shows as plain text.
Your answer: 55 µA
